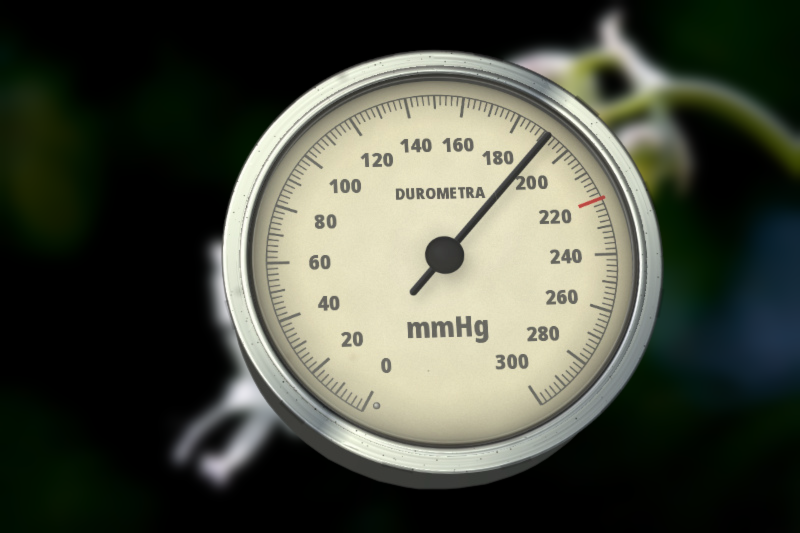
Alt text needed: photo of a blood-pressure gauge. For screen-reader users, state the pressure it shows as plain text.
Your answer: 192 mmHg
